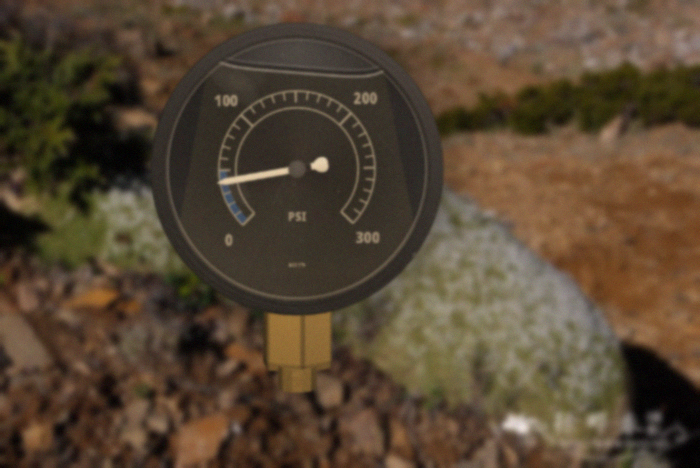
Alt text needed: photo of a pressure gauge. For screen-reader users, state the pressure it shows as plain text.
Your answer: 40 psi
